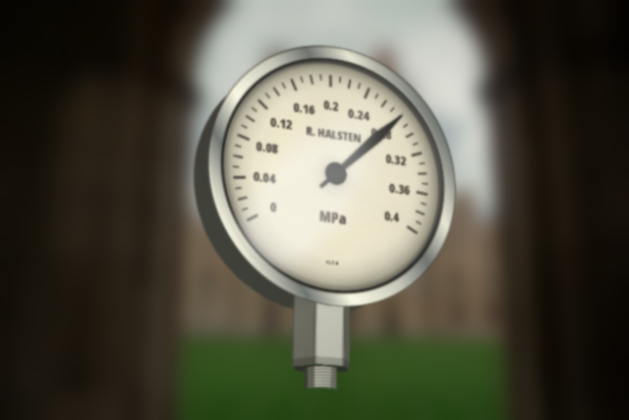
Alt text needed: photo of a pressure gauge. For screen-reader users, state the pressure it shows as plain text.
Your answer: 0.28 MPa
